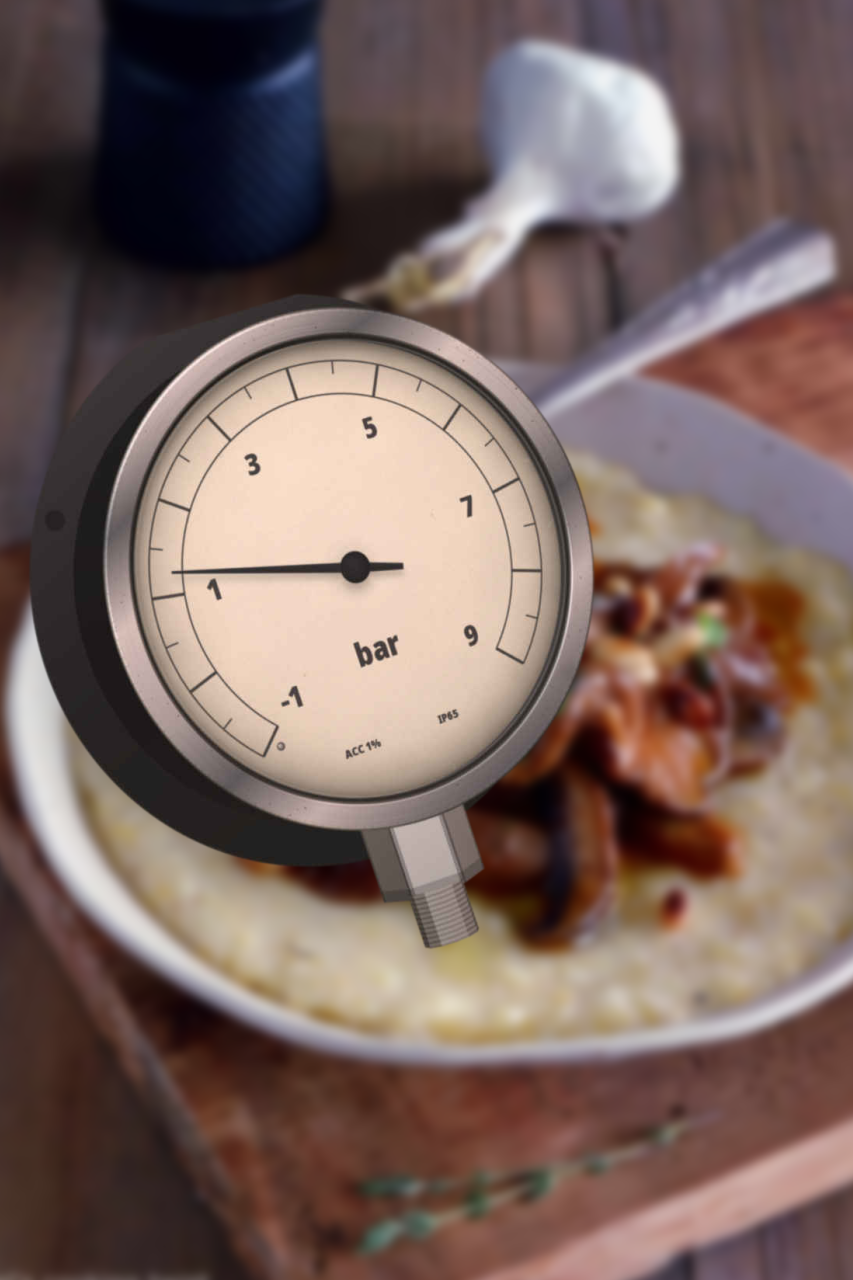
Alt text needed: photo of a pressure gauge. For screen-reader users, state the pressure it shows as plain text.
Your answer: 1.25 bar
